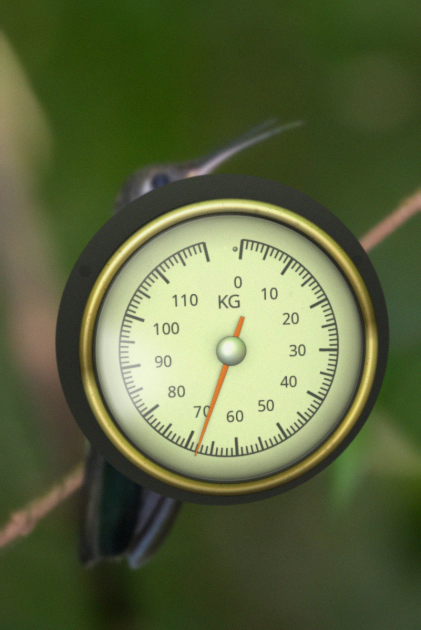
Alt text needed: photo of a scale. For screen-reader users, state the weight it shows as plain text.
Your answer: 68 kg
